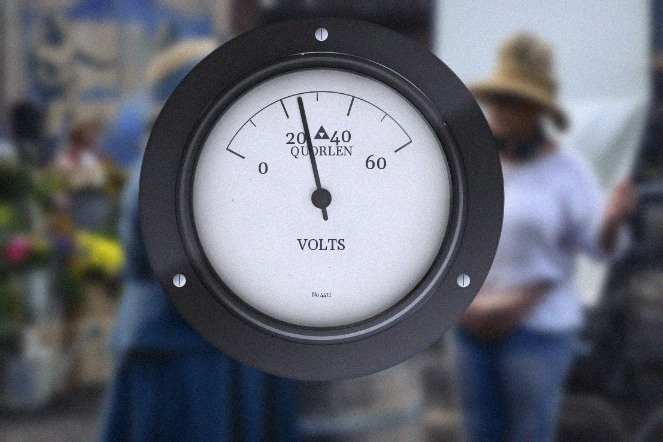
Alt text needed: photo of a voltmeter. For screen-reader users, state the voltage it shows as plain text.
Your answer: 25 V
